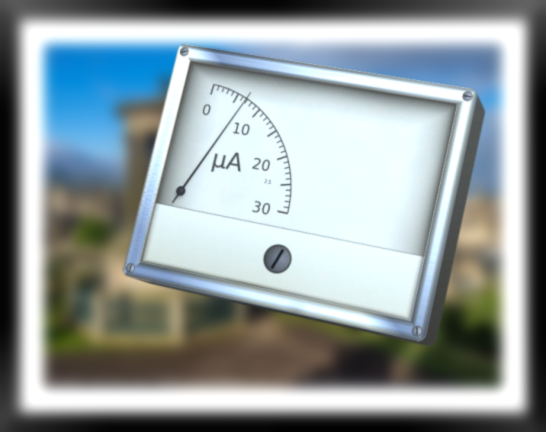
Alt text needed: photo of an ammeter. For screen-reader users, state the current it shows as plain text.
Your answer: 7 µA
